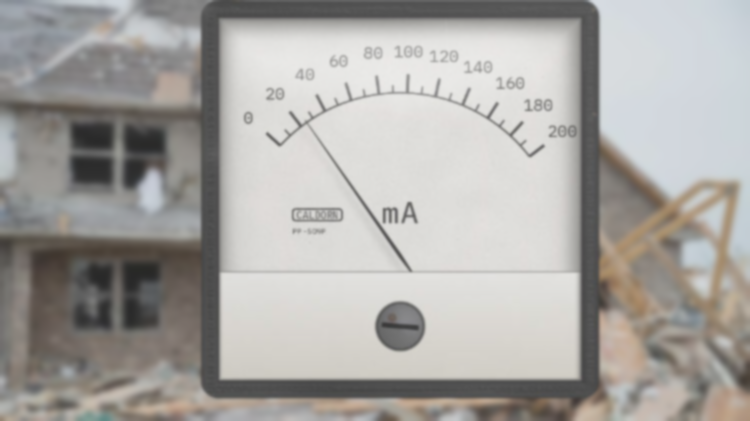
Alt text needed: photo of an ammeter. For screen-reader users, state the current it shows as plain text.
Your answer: 25 mA
